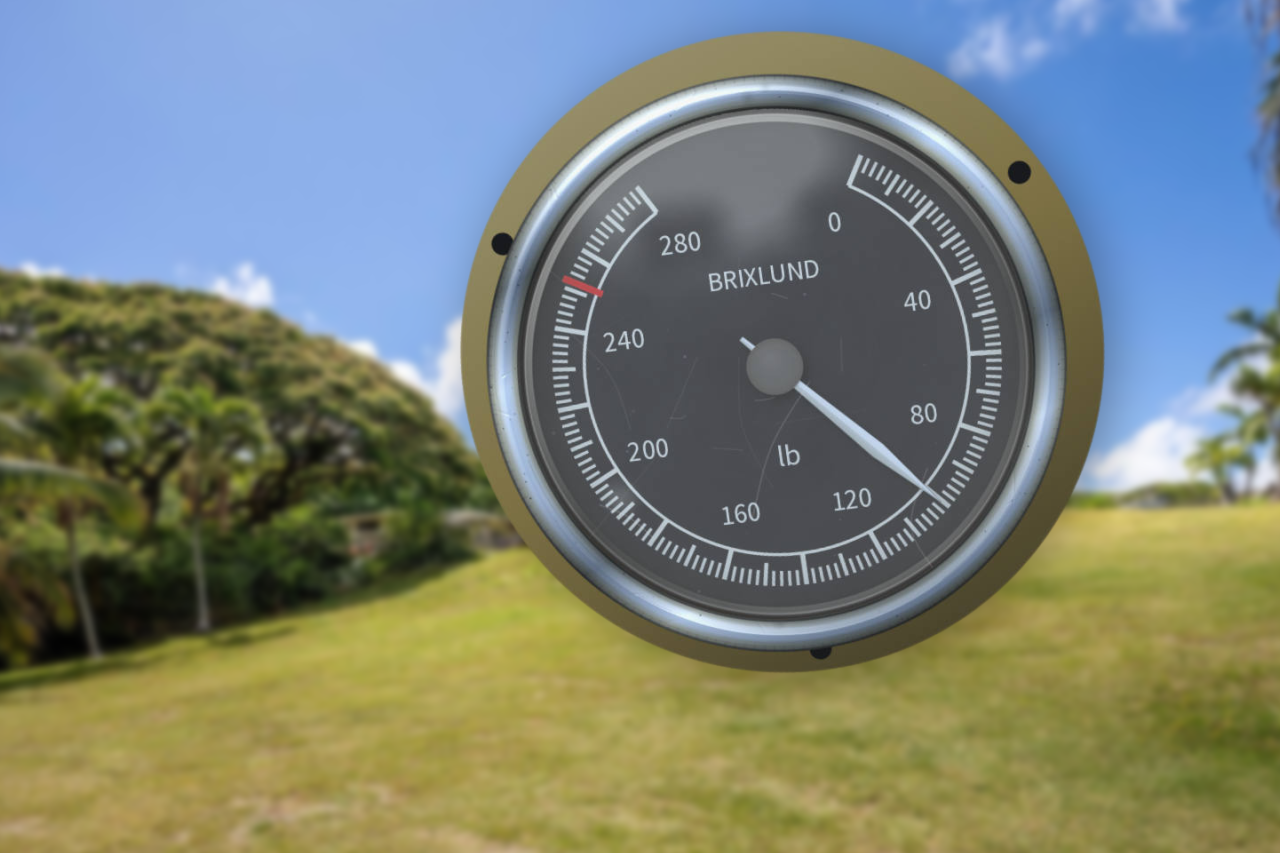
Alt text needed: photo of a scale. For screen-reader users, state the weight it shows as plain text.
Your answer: 100 lb
